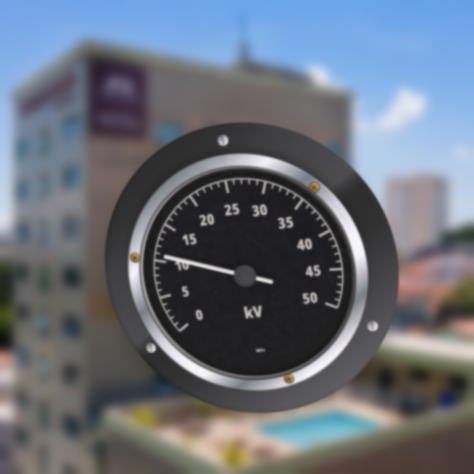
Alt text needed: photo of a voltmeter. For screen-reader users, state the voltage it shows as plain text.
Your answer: 11 kV
